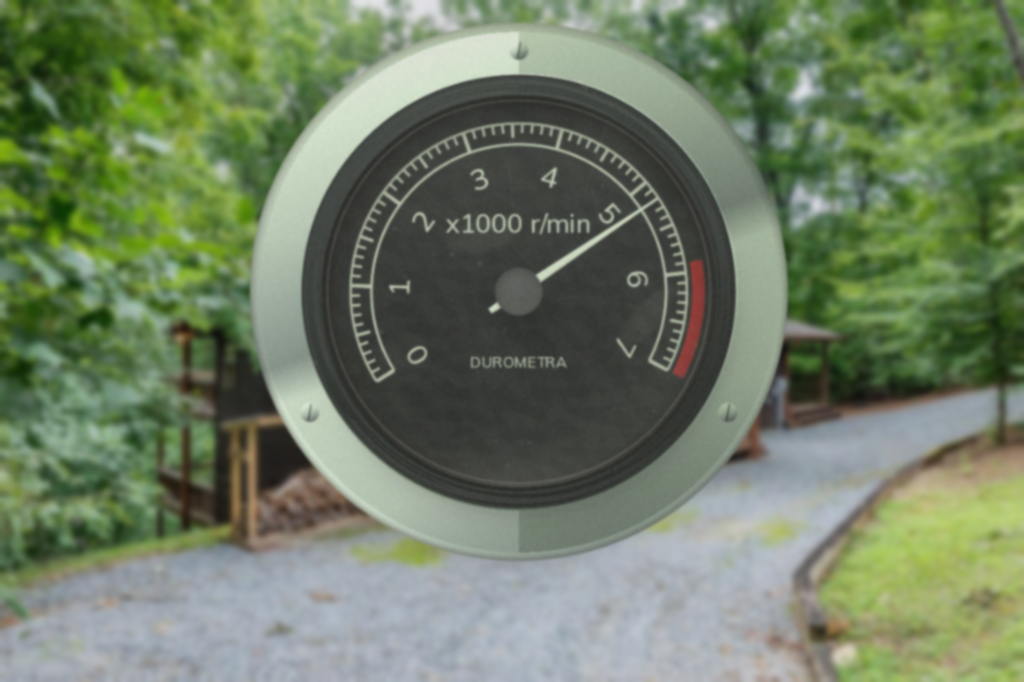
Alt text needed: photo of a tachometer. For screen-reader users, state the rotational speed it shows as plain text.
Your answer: 5200 rpm
